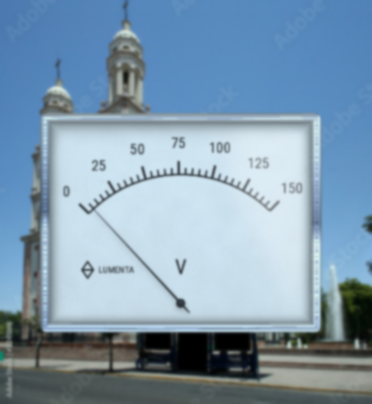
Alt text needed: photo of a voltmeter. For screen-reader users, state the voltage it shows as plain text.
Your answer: 5 V
